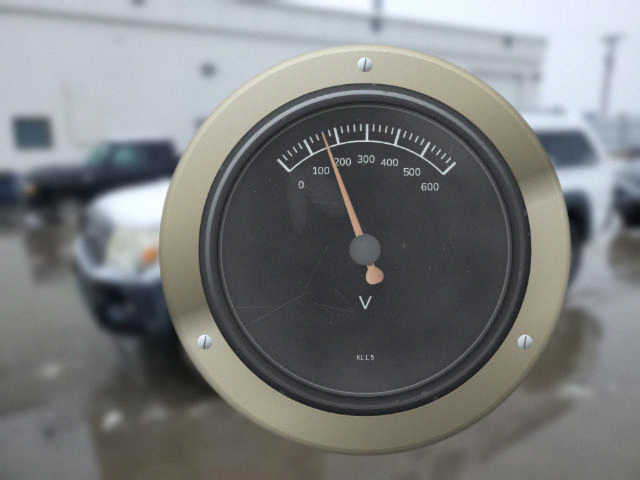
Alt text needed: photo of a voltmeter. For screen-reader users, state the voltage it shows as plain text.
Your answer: 160 V
